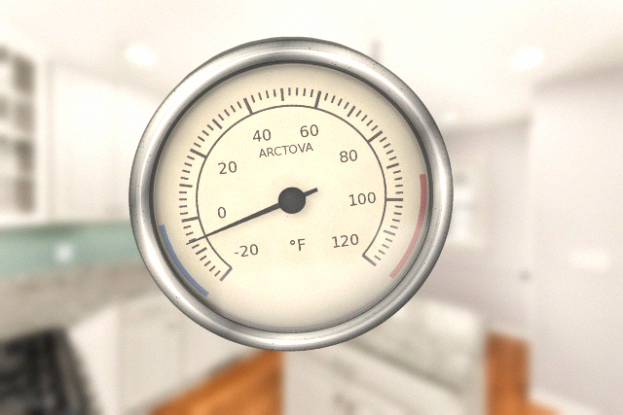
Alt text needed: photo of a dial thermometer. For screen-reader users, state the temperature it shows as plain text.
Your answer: -6 °F
